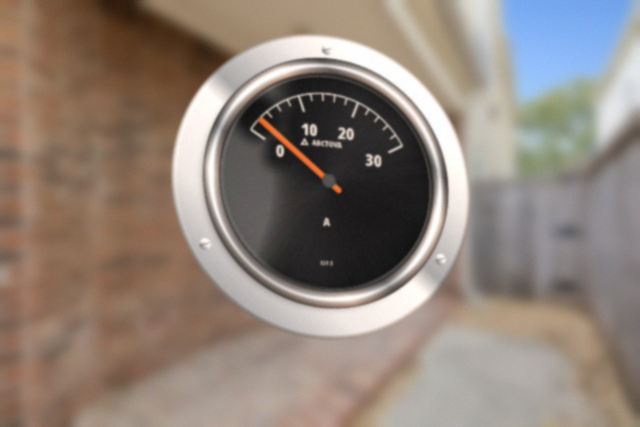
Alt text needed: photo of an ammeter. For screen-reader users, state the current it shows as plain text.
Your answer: 2 A
